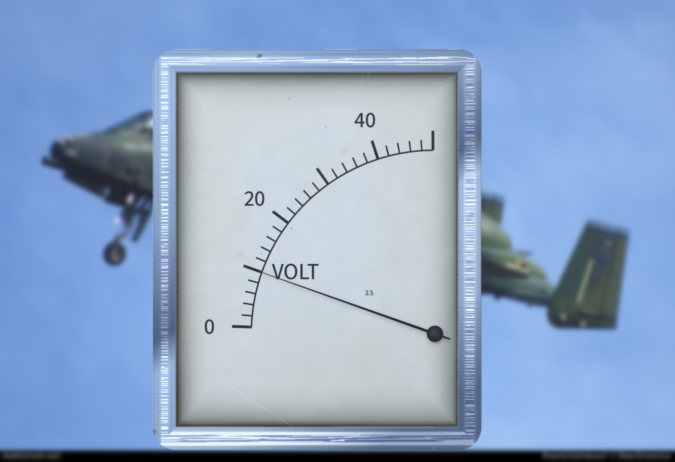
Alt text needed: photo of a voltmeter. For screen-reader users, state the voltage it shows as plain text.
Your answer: 10 V
